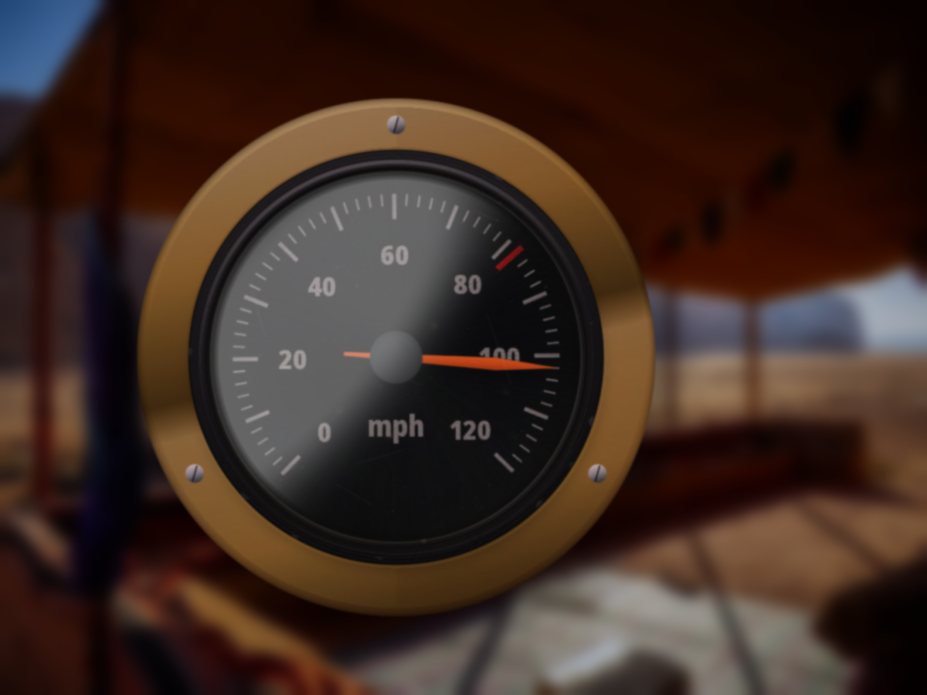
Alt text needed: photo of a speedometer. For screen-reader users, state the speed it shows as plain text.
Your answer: 102 mph
